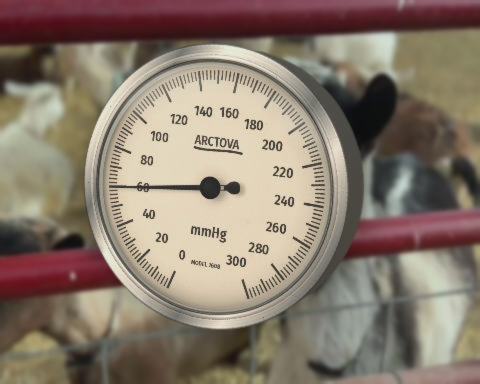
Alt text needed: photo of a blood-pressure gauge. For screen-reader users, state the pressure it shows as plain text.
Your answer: 60 mmHg
